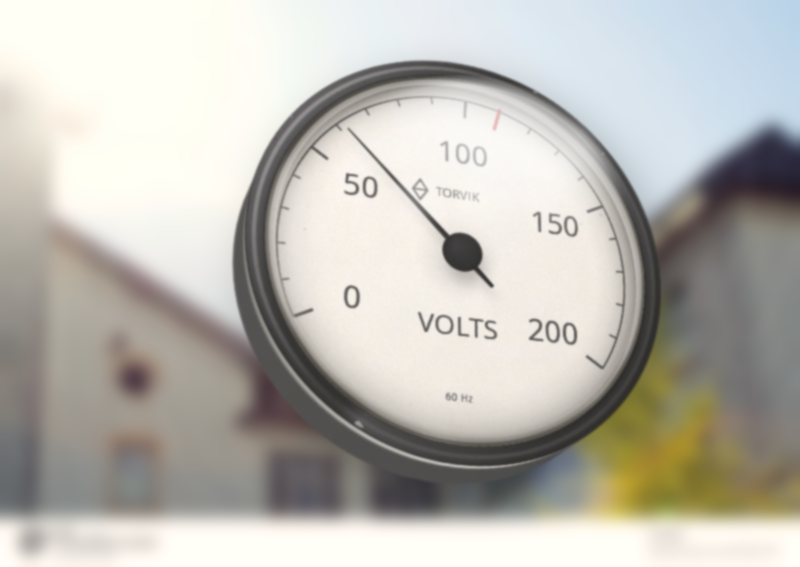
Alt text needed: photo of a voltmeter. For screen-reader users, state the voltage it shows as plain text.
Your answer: 60 V
